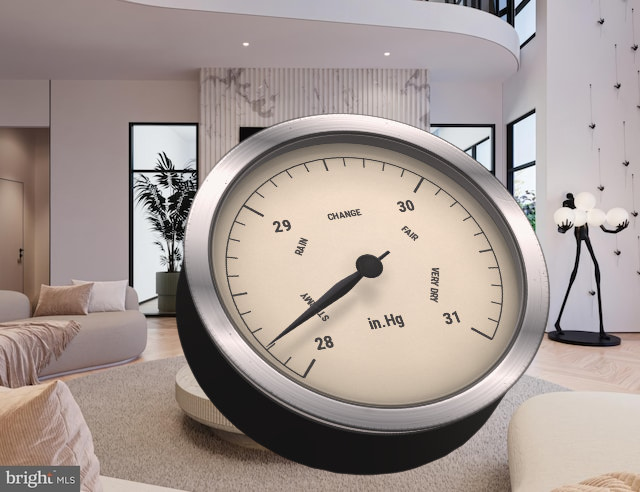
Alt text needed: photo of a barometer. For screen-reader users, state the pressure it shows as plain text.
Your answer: 28.2 inHg
